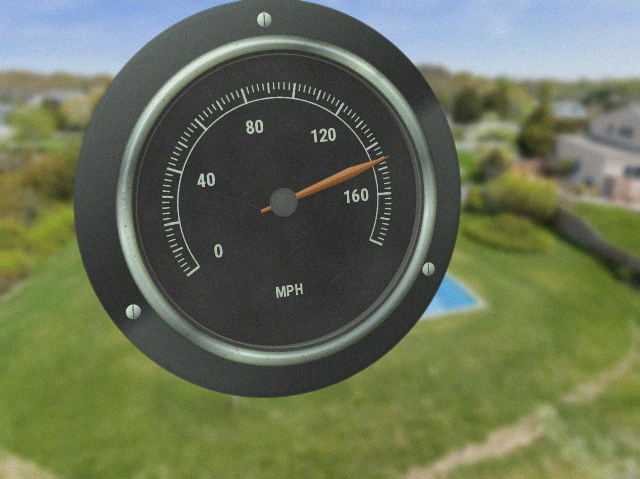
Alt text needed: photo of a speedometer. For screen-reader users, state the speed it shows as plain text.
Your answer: 146 mph
